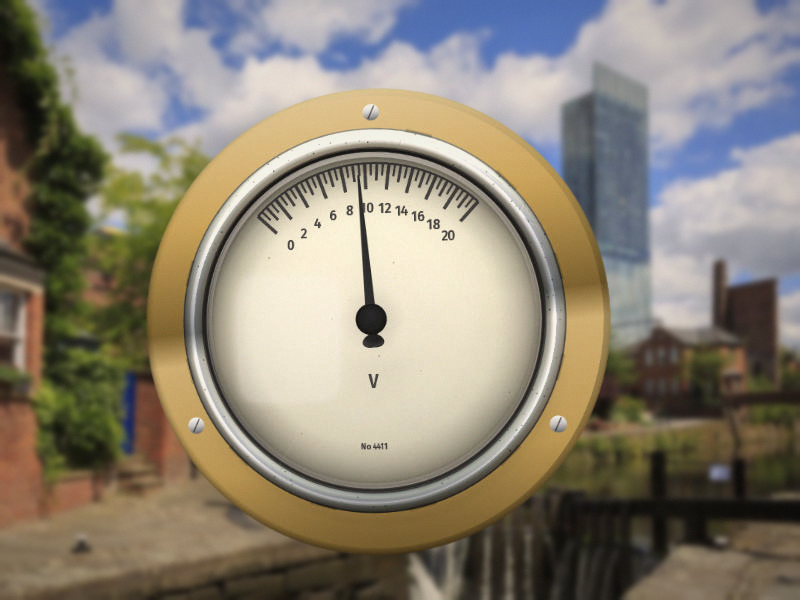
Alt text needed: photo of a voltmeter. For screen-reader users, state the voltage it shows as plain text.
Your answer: 9.5 V
